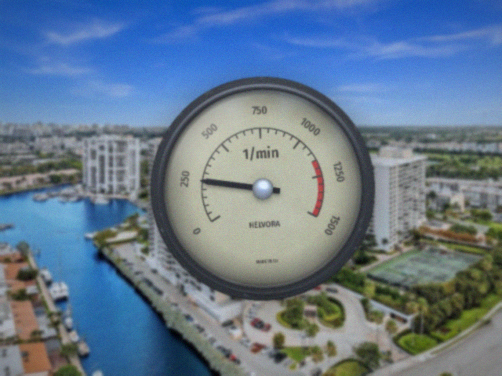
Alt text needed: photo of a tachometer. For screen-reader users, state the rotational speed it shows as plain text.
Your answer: 250 rpm
